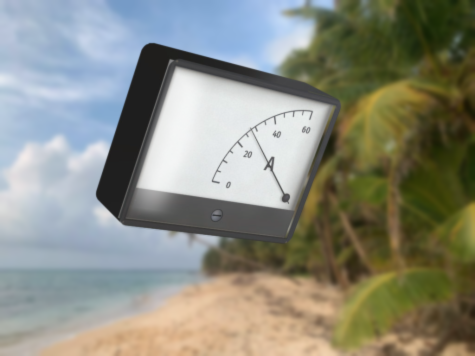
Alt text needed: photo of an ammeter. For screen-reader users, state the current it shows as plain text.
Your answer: 27.5 A
